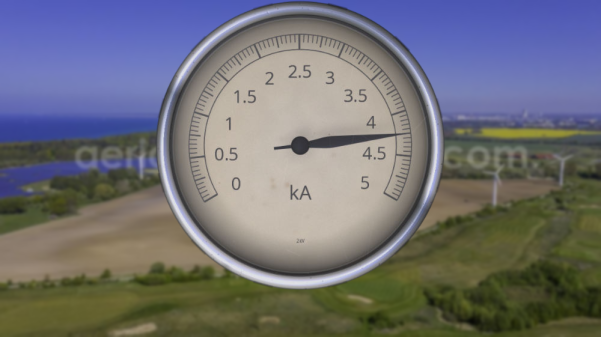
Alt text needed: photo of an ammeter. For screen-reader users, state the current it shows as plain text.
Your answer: 4.25 kA
